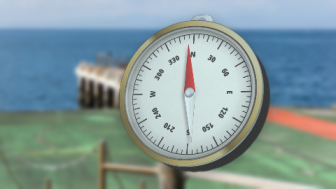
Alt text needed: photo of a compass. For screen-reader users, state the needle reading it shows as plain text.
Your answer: 355 °
